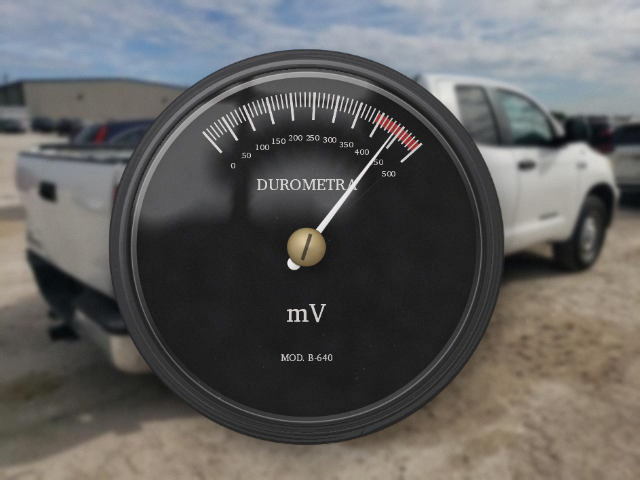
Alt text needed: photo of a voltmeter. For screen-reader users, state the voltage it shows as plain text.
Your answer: 440 mV
